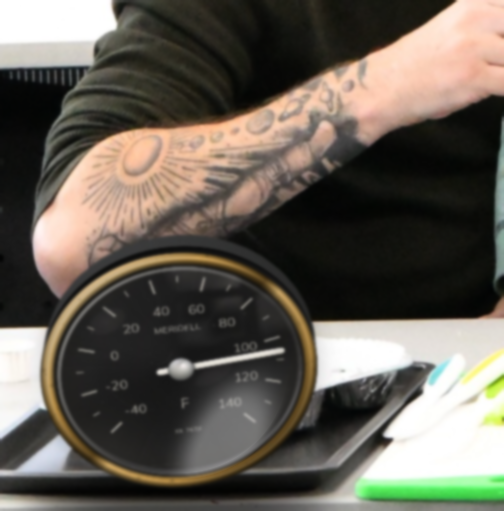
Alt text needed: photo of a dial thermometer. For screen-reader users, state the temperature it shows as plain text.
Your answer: 105 °F
